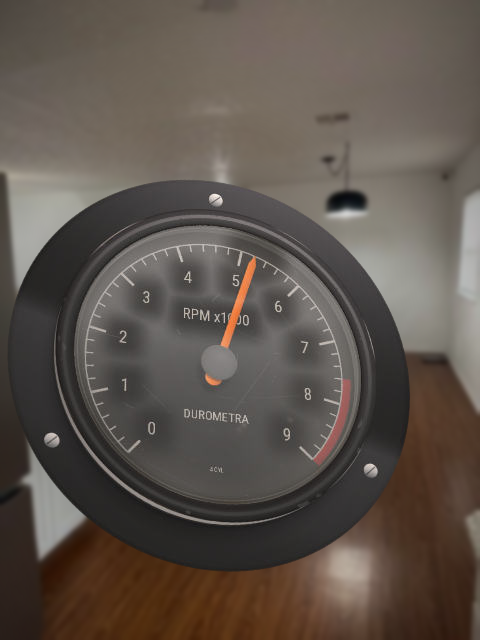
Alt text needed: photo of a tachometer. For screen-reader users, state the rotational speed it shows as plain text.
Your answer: 5200 rpm
